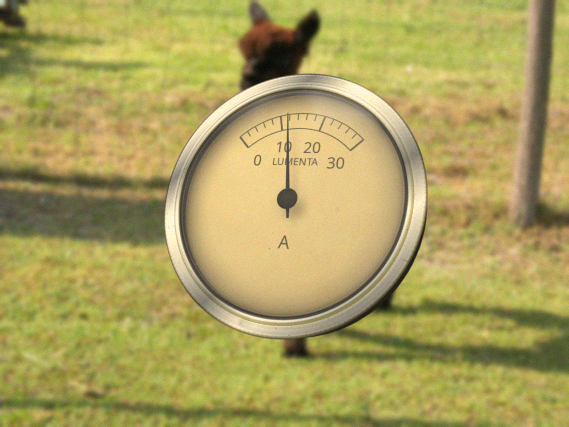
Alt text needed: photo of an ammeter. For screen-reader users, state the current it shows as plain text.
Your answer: 12 A
